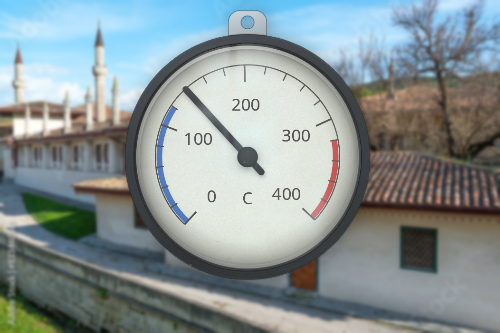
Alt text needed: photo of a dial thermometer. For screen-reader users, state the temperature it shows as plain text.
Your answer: 140 °C
